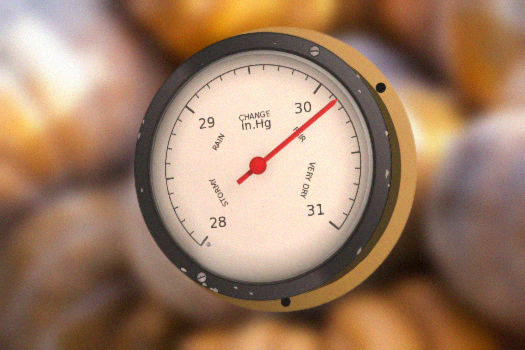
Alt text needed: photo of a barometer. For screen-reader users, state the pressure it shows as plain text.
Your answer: 30.15 inHg
